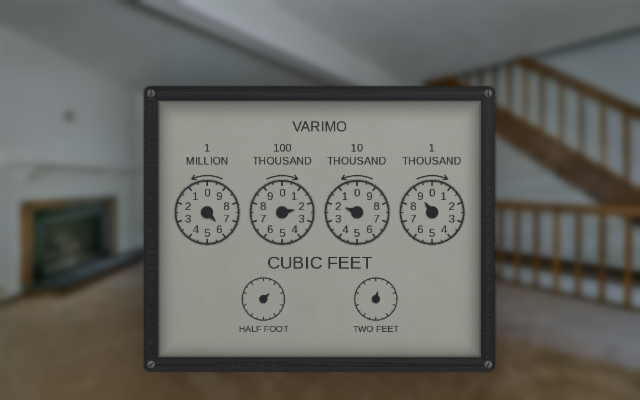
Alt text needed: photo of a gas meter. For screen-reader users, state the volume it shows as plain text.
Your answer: 621900 ft³
